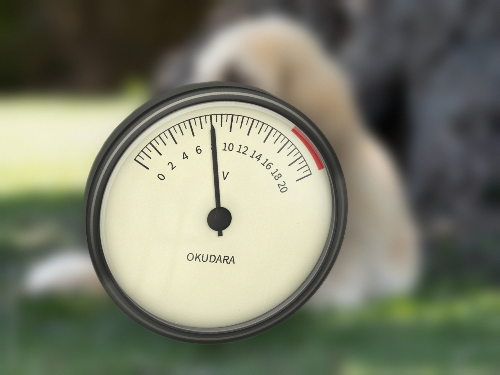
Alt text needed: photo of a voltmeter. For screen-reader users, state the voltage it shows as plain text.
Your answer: 8 V
